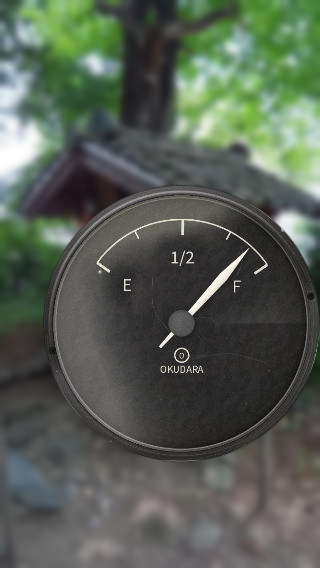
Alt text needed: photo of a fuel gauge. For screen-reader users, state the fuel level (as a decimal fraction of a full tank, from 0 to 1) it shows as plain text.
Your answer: 0.875
